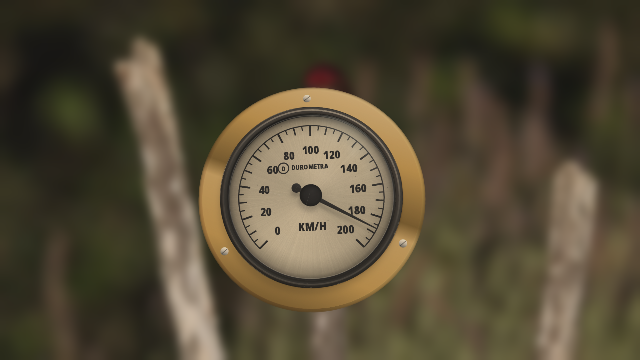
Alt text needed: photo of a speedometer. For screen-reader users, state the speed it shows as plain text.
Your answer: 187.5 km/h
